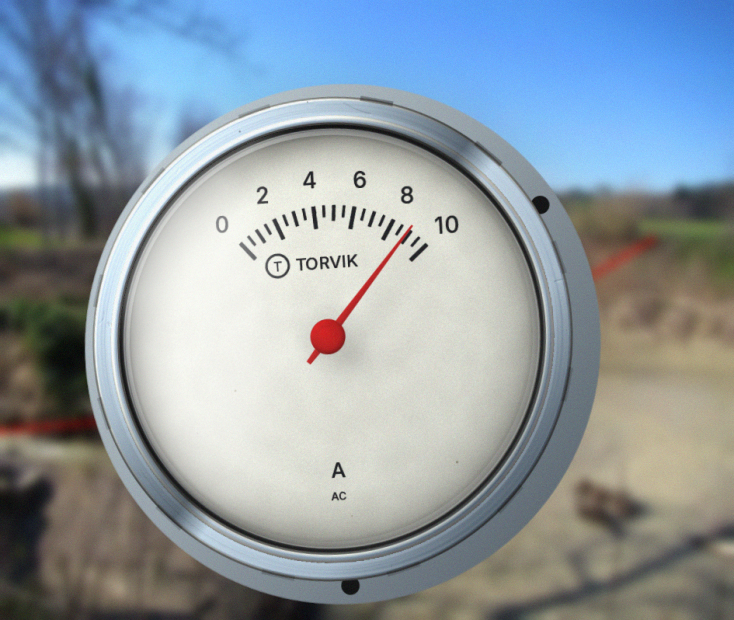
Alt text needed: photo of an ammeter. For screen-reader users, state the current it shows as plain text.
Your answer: 9 A
